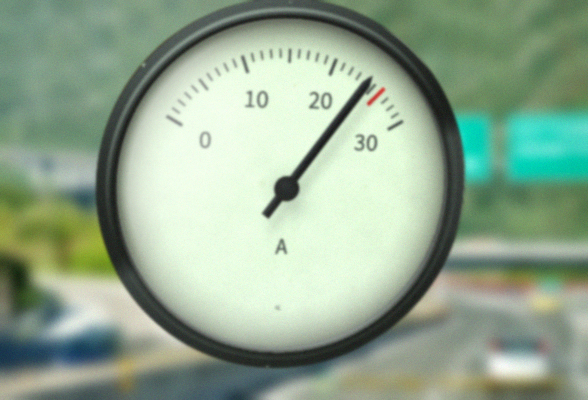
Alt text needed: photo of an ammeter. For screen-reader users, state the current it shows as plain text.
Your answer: 24 A
